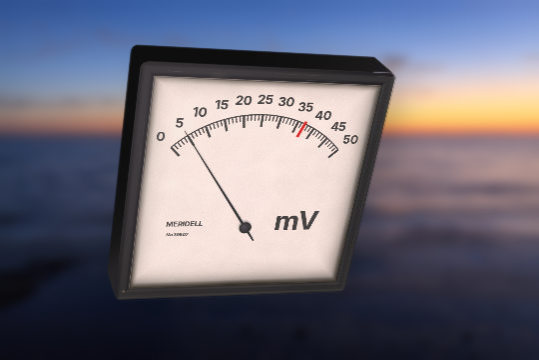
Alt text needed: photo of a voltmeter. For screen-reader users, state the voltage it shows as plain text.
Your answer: 5 mV
